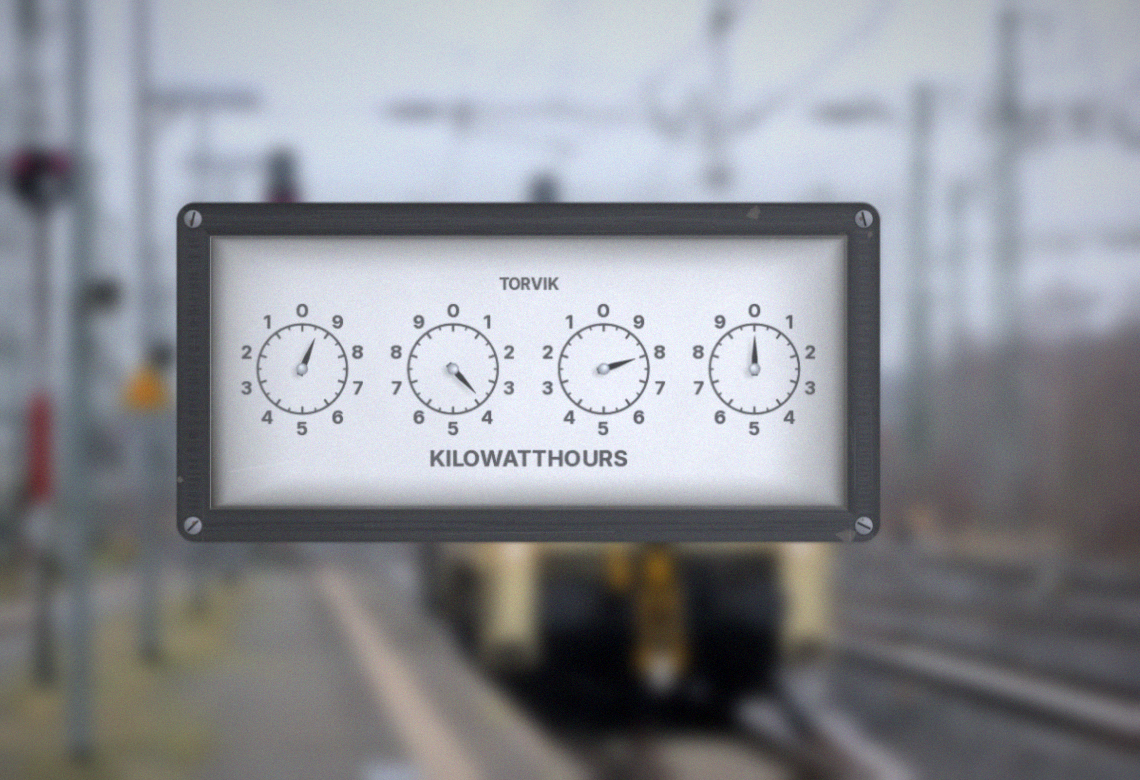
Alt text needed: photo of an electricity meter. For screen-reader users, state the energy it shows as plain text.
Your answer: 9380 kWh
